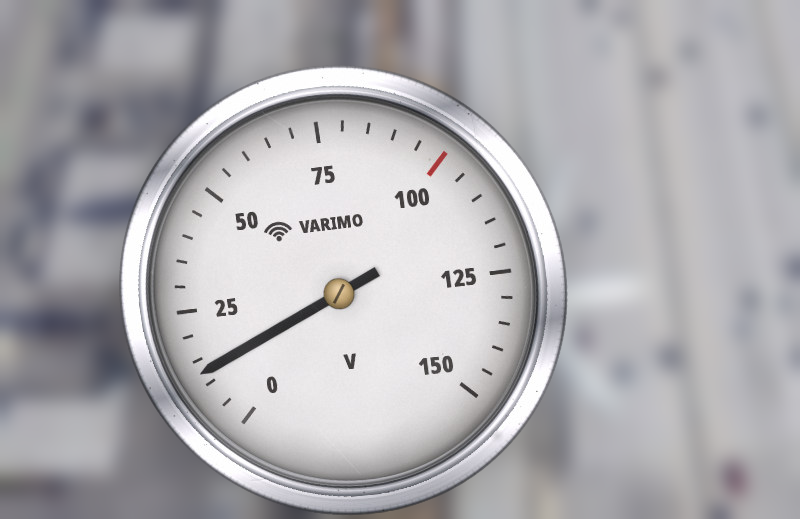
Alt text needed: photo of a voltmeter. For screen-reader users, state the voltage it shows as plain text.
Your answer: 12.5 V
